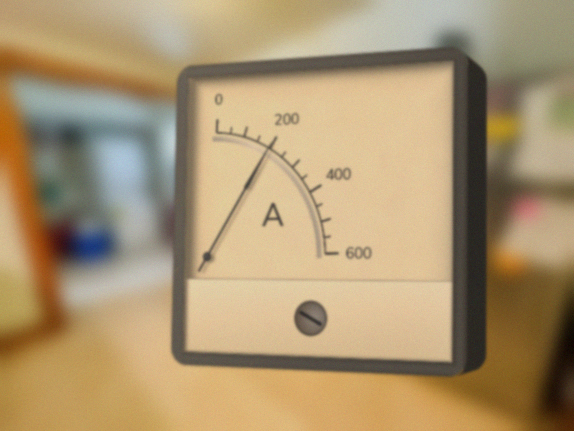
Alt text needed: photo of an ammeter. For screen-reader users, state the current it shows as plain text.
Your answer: 200 A
